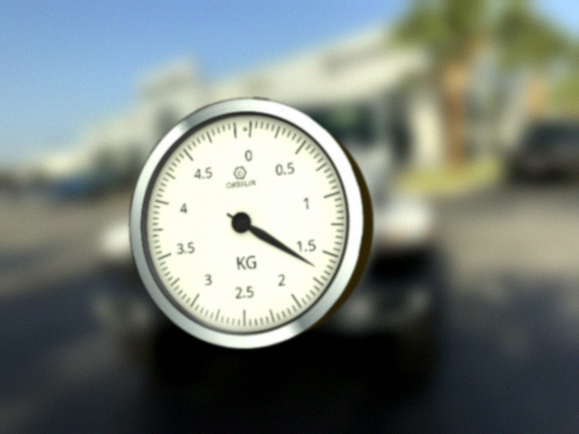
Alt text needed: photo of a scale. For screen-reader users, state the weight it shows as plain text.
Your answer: 1.65 kg
